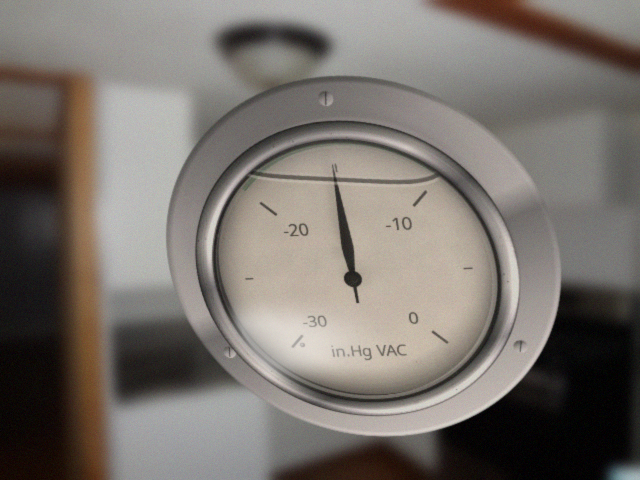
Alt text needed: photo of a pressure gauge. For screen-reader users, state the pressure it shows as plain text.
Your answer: -15 inHg
